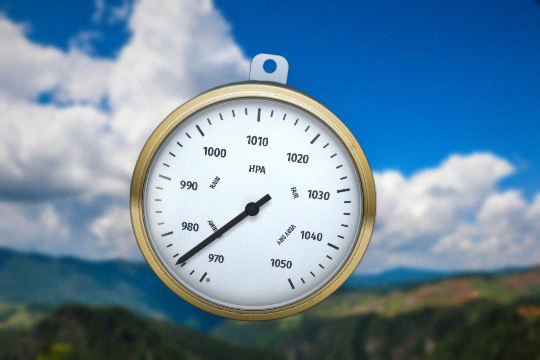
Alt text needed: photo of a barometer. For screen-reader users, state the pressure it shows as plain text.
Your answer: 975 hPa
